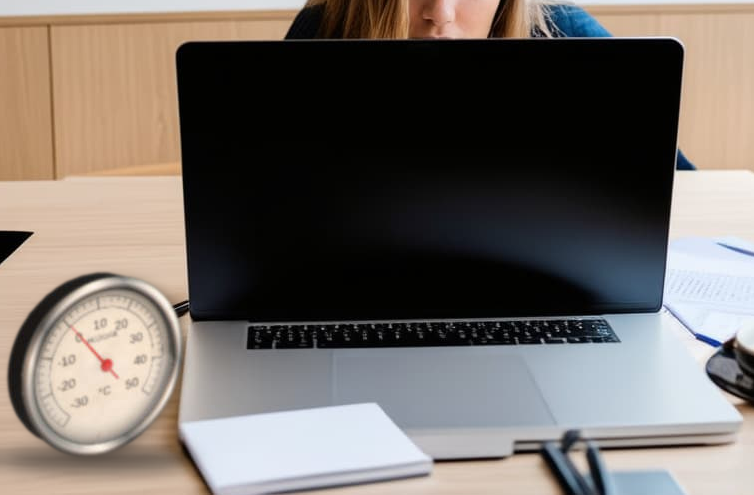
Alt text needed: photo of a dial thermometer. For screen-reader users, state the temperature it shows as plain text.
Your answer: 0 °C
